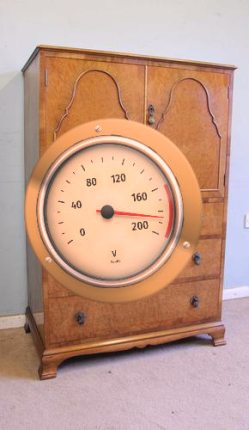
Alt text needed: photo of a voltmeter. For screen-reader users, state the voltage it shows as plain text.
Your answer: 185 V
